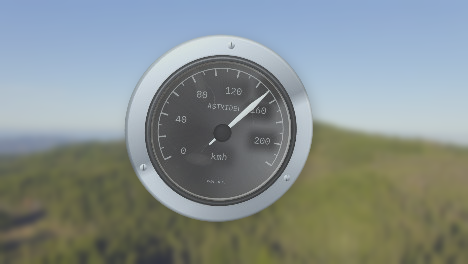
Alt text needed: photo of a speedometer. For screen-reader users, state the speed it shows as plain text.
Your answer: 150 km/h
